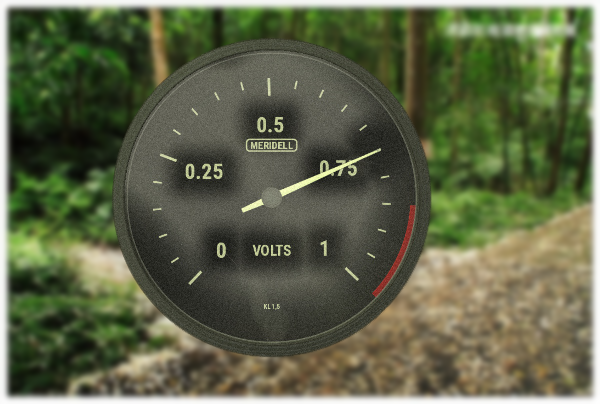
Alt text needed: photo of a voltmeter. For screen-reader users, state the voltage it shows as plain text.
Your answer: 0.75 V
